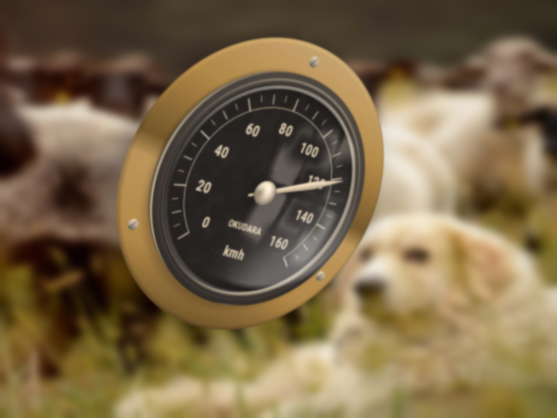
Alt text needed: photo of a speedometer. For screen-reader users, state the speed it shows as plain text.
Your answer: 120 km/h
